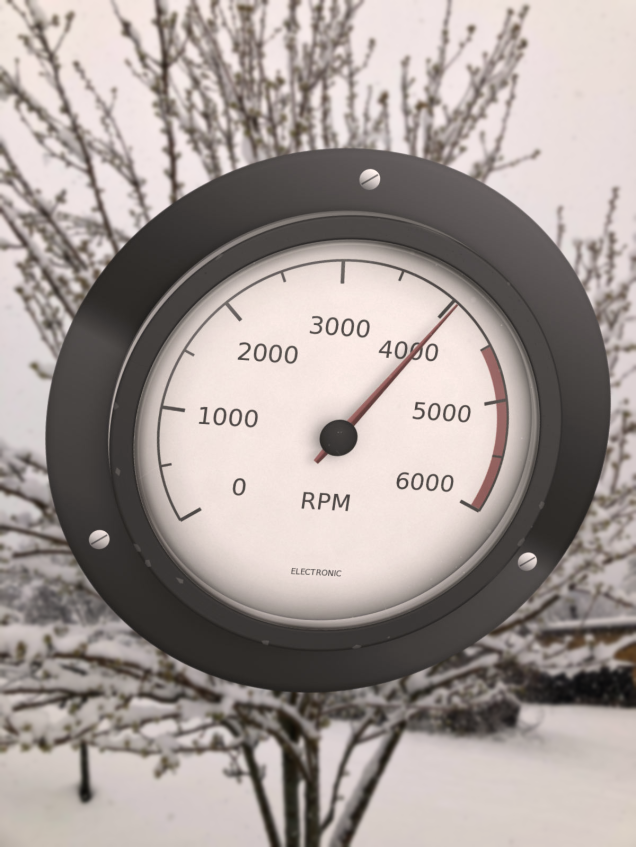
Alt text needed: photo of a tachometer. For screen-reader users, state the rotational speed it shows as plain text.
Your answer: 4000 rpm
